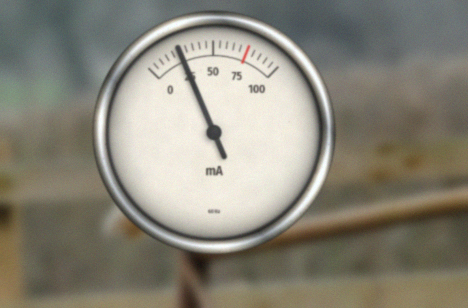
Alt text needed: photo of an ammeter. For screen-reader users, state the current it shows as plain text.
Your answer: 25 mA
